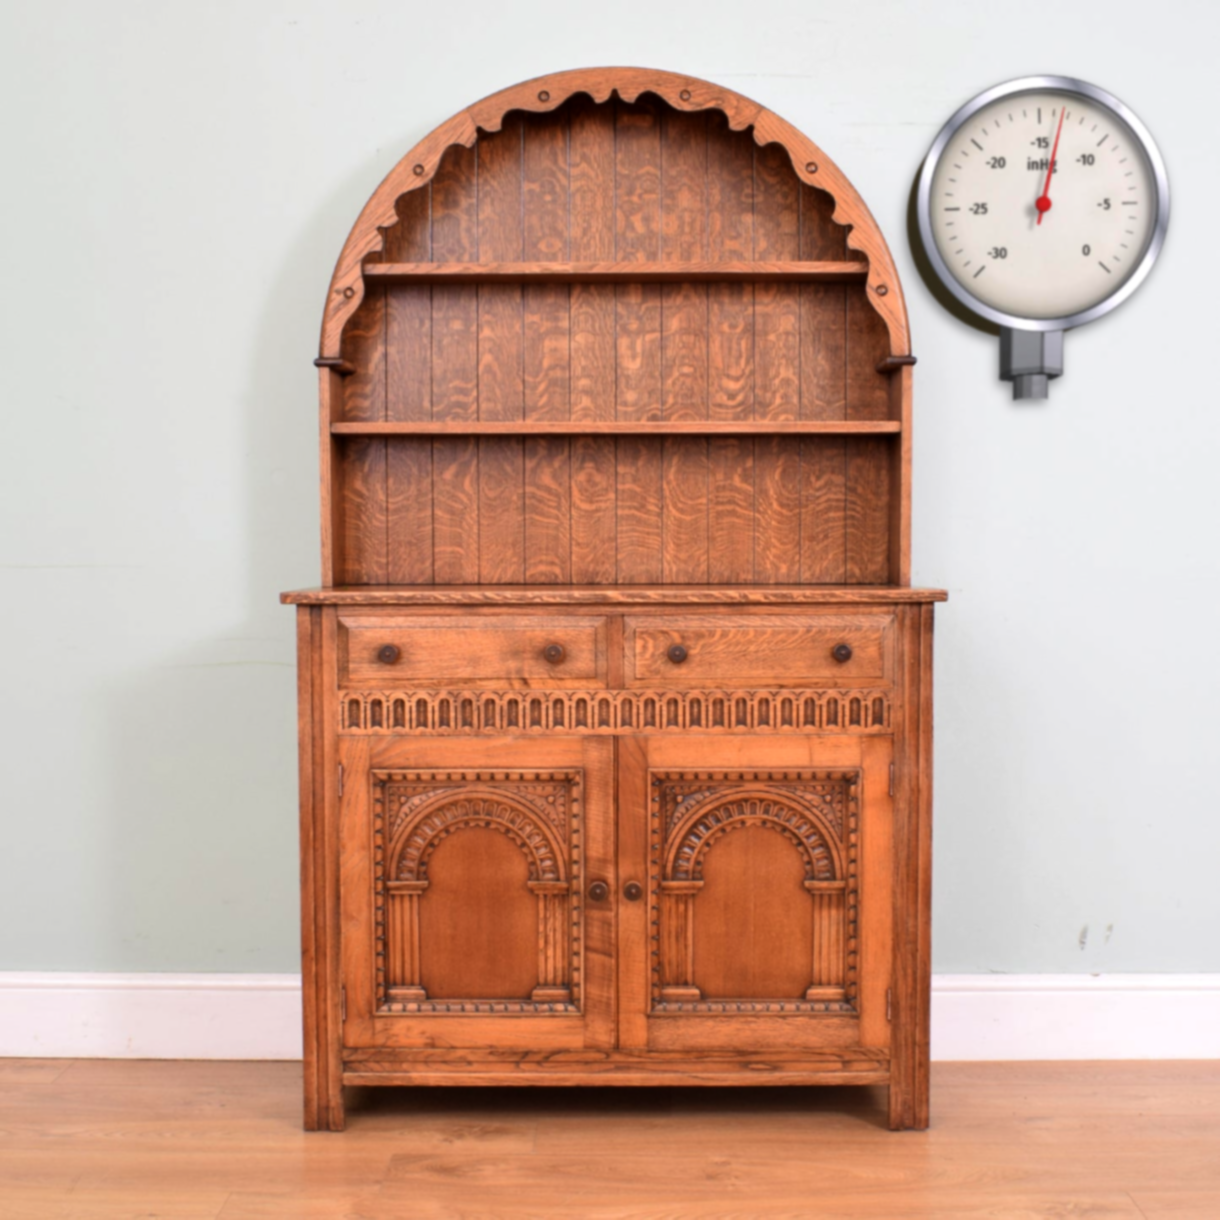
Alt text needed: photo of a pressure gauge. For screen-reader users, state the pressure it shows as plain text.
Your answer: -13.5 inHg
